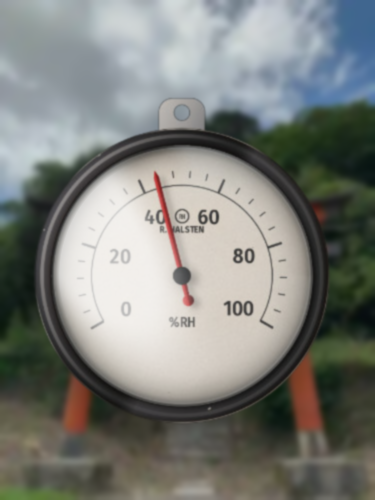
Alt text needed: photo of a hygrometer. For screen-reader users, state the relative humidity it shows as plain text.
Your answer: 44 %
